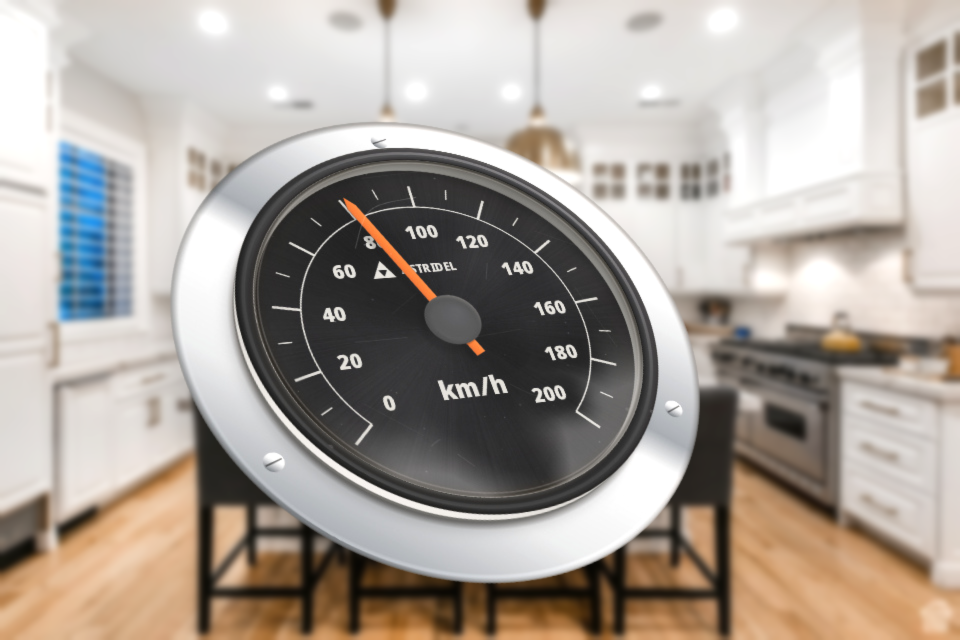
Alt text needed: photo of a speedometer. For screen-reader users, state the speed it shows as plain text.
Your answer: 80 km/h
